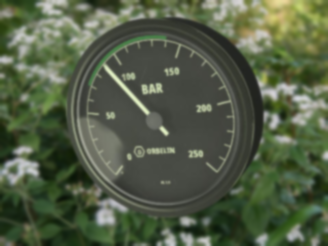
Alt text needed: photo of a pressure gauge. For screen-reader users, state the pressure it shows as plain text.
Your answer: 90 bar
